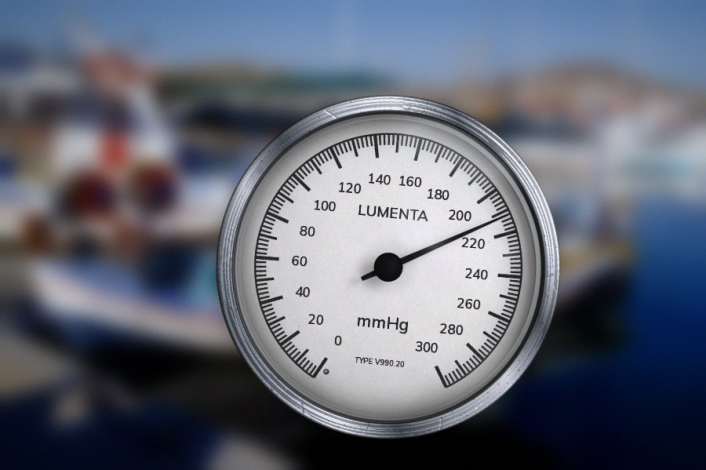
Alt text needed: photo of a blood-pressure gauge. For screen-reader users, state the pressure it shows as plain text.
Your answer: 212 mmHg
